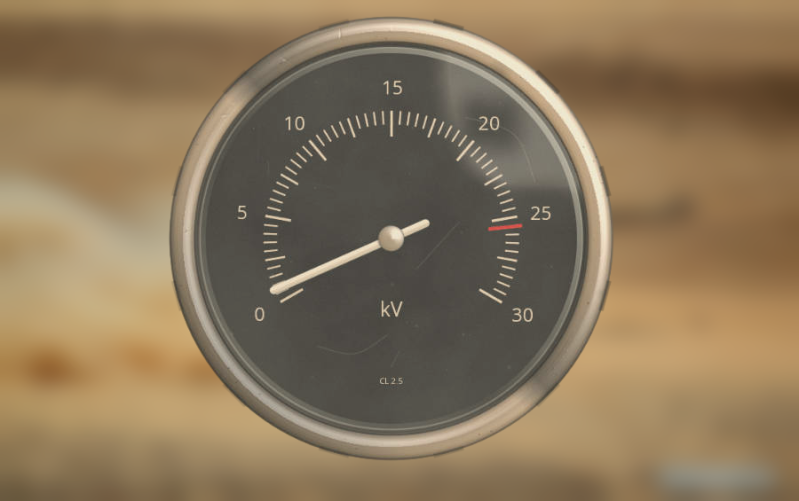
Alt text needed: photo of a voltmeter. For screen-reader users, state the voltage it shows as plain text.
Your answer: 0.75 kV
